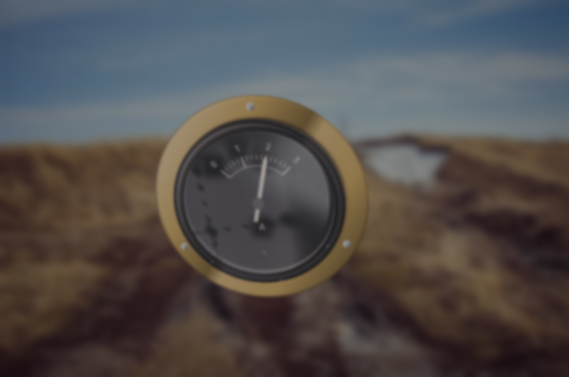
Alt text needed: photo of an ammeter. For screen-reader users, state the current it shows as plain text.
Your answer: 2 A
